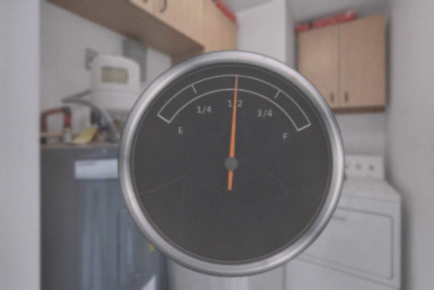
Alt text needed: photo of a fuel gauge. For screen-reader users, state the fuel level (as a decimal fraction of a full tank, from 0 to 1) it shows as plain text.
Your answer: 0.5
